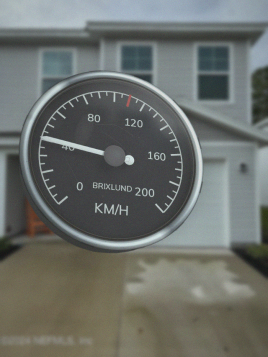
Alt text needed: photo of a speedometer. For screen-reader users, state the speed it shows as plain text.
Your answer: 40 km/h
